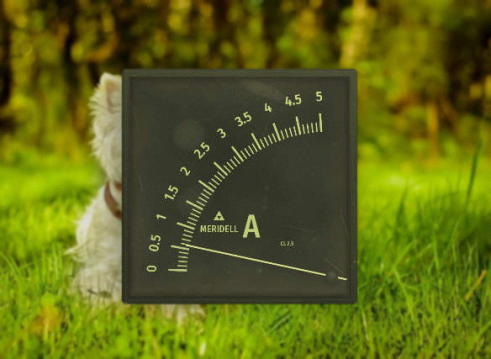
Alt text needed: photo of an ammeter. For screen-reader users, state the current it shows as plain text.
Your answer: 0.6 A
